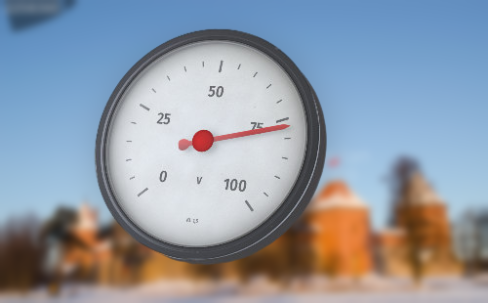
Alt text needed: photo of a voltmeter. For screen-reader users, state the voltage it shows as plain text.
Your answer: 77.5 V
